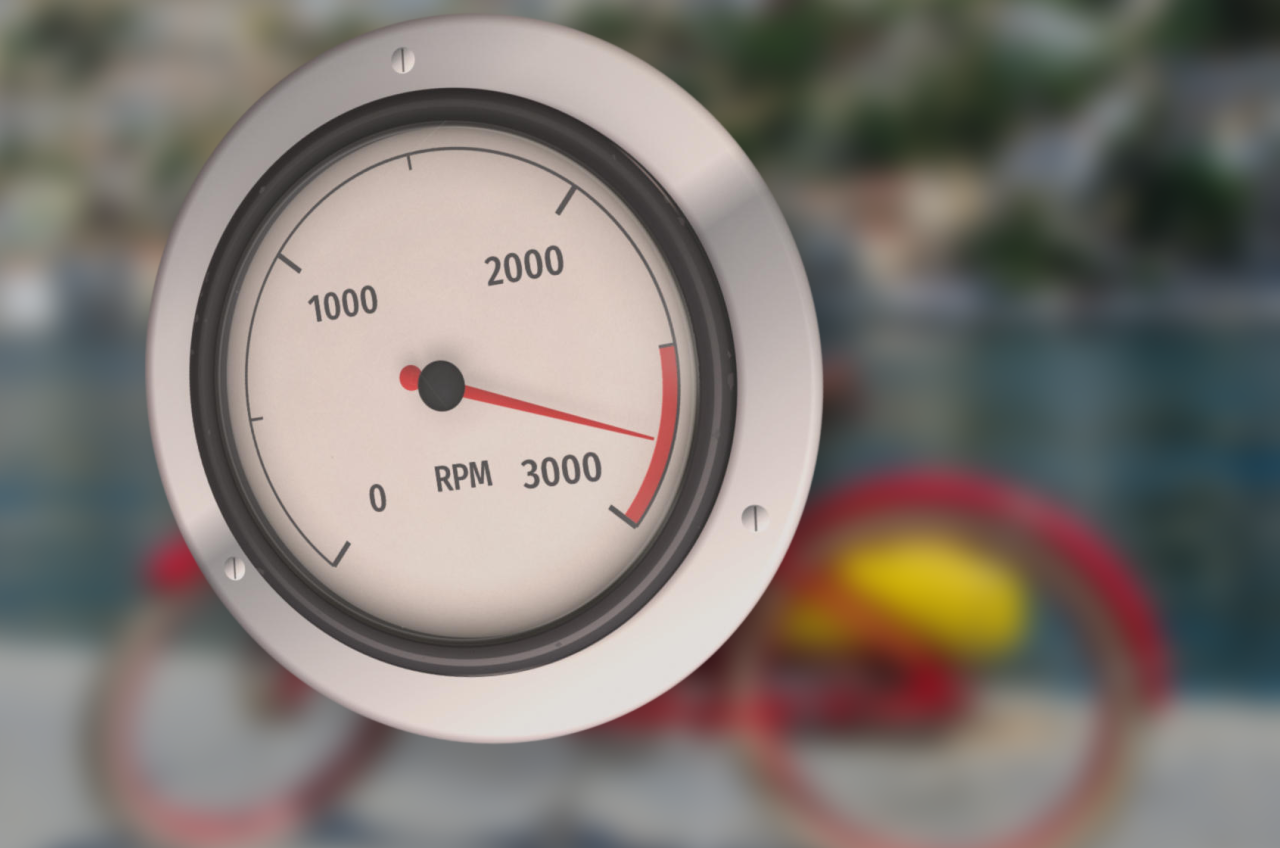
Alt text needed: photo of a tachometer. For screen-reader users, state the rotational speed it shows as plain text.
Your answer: 2750 rpm
